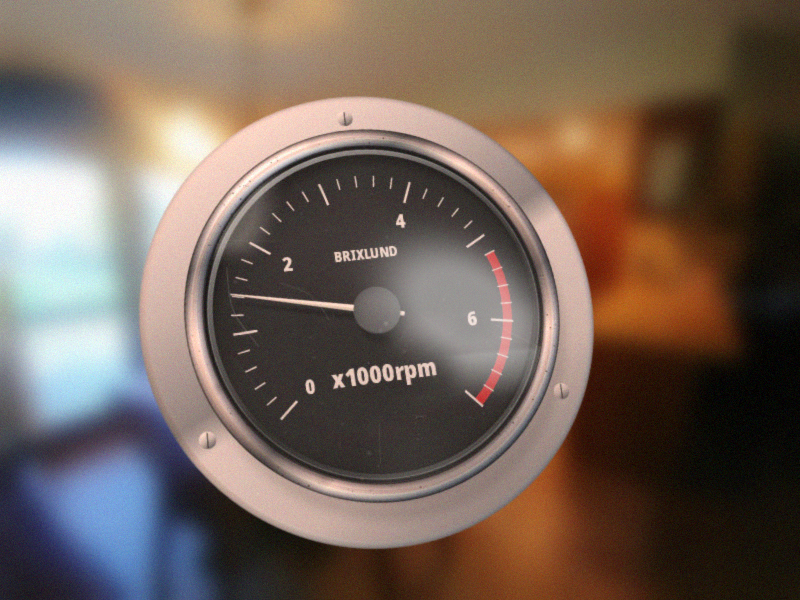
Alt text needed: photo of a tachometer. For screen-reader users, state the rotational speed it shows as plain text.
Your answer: 1400 rpm
